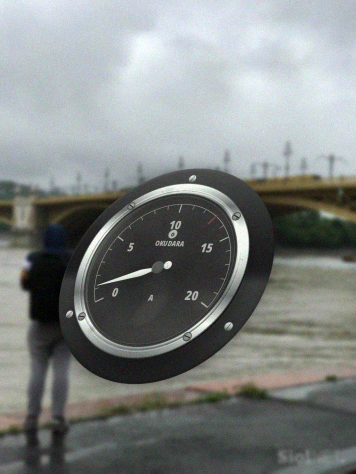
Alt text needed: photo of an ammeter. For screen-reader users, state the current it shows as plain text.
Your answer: 1 A
